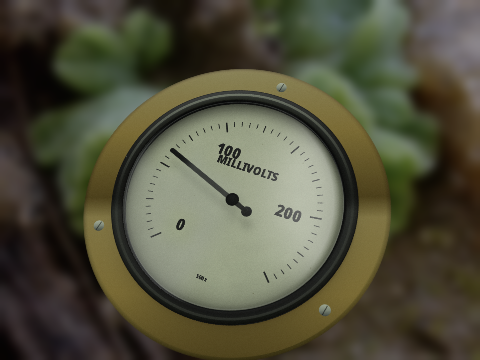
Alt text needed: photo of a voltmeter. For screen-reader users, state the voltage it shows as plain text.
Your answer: 60 mV
